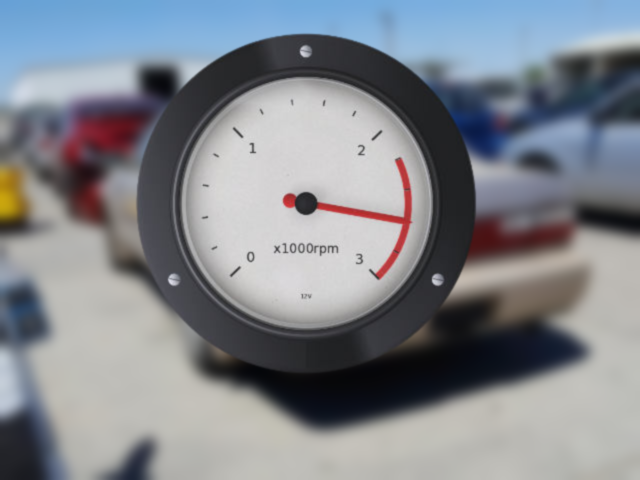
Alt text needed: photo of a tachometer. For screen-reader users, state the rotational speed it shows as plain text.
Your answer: 2600 rpm
